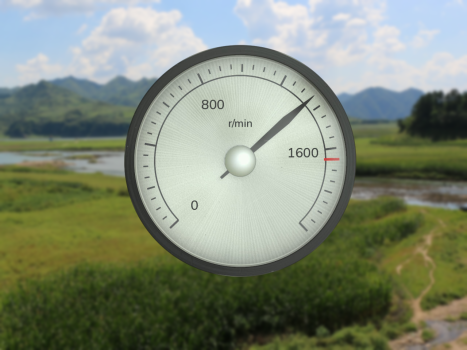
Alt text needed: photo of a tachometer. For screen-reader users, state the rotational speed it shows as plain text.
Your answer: 1350 rpm
